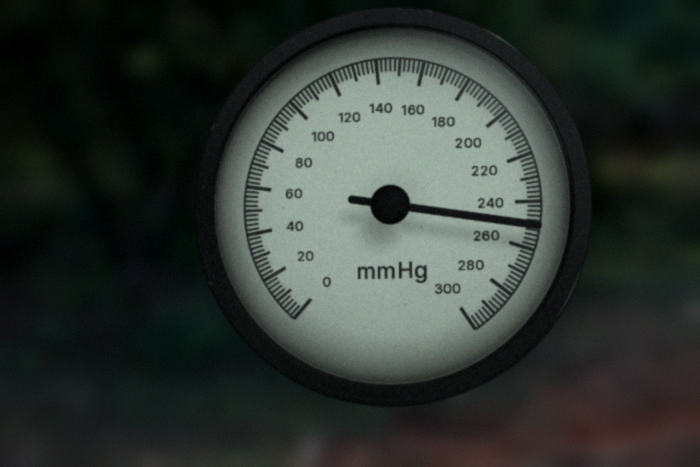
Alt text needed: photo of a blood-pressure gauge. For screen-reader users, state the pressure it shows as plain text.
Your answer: 250 mmHg
